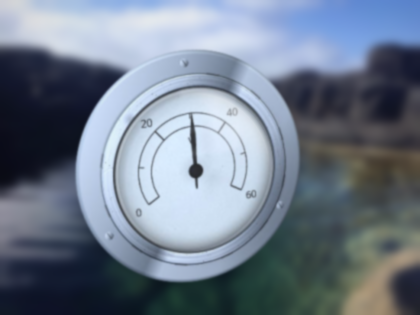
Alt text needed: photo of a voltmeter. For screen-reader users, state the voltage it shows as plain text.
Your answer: 30 V
